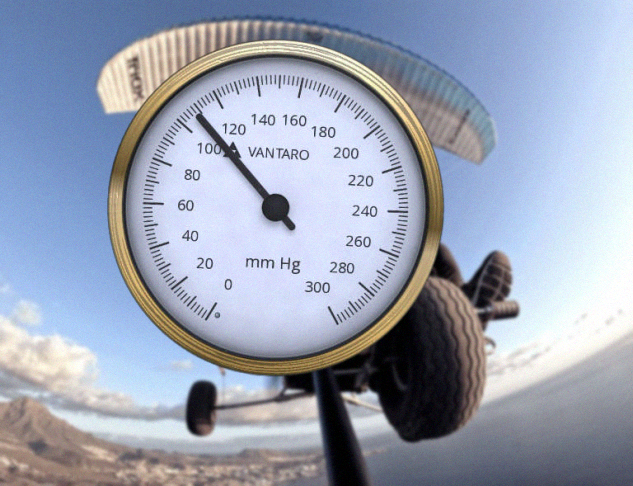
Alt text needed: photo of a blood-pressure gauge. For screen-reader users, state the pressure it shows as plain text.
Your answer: 108 mmHg
